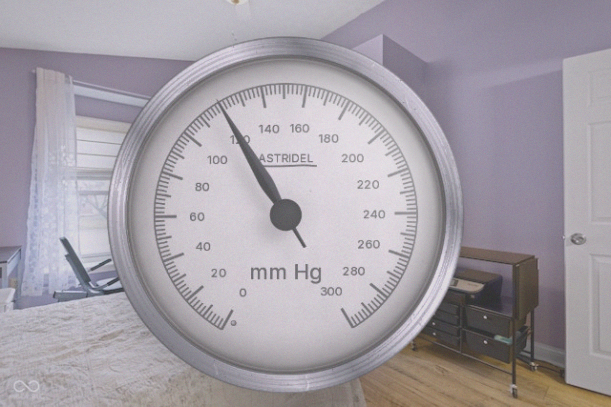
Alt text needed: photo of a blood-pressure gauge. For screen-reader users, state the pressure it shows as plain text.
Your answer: 120 mmHg
